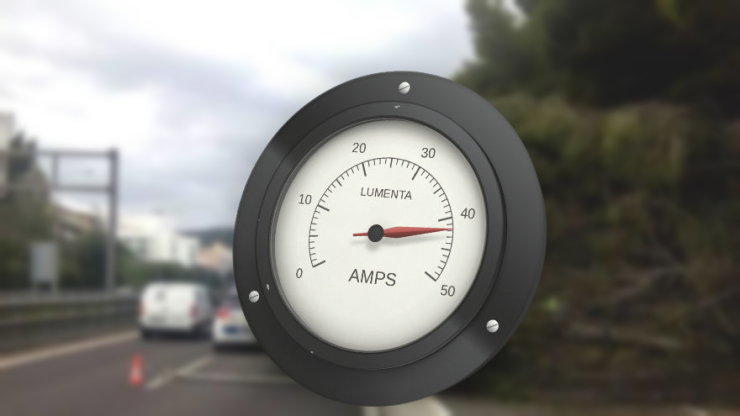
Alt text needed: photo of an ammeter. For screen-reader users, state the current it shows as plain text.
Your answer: 42 A
